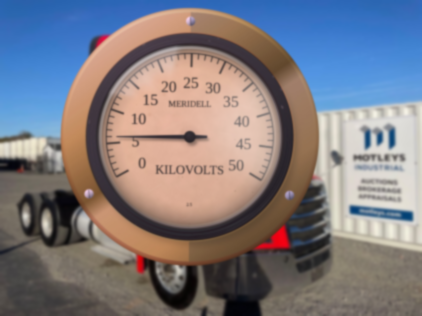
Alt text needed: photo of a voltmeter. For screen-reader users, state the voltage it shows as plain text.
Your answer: 6 kV
